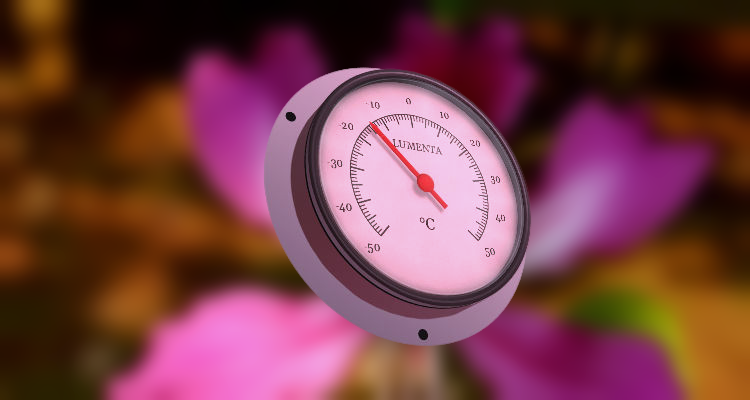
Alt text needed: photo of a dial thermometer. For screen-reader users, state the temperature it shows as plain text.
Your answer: -15 °C
